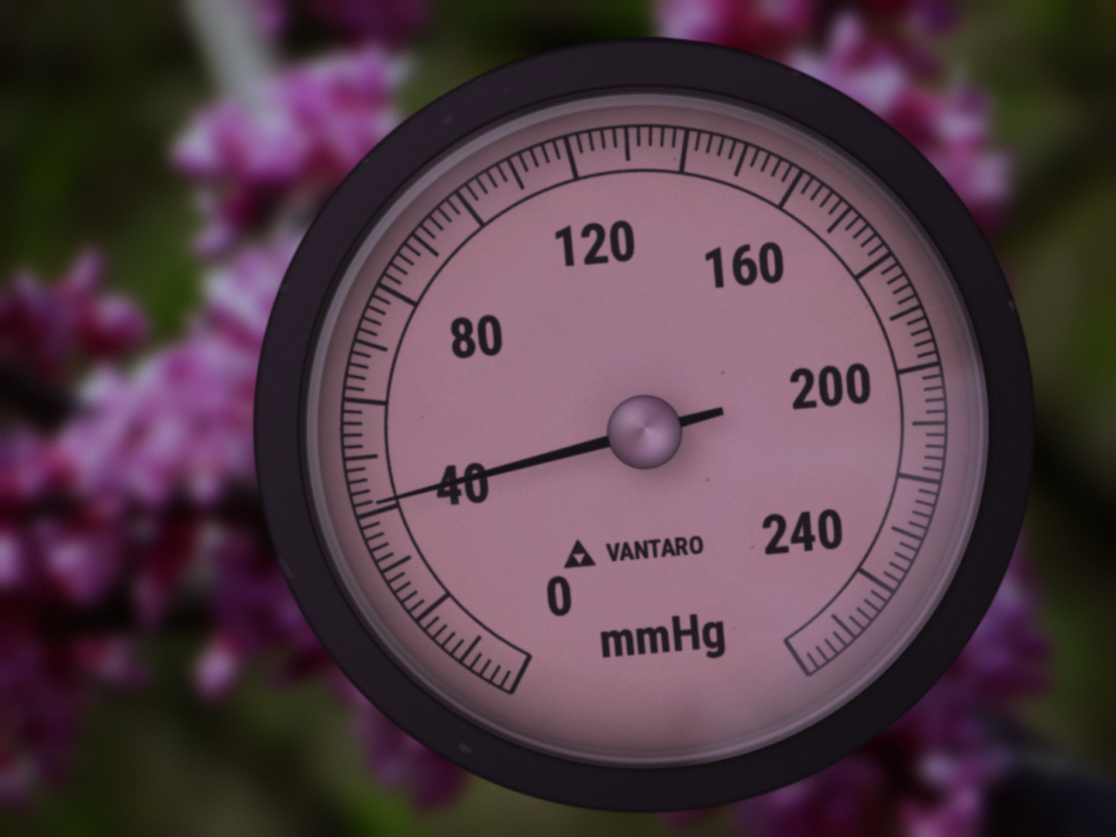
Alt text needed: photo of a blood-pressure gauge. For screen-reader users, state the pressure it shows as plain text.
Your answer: 42 mmHg
